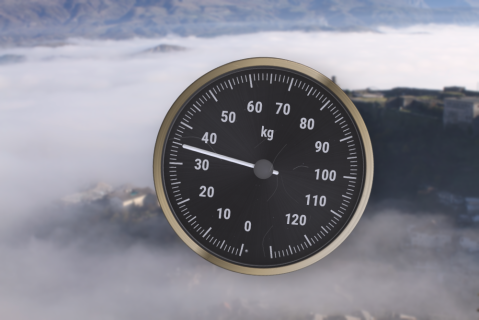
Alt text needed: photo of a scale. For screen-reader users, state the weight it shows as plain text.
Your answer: 35 kg
